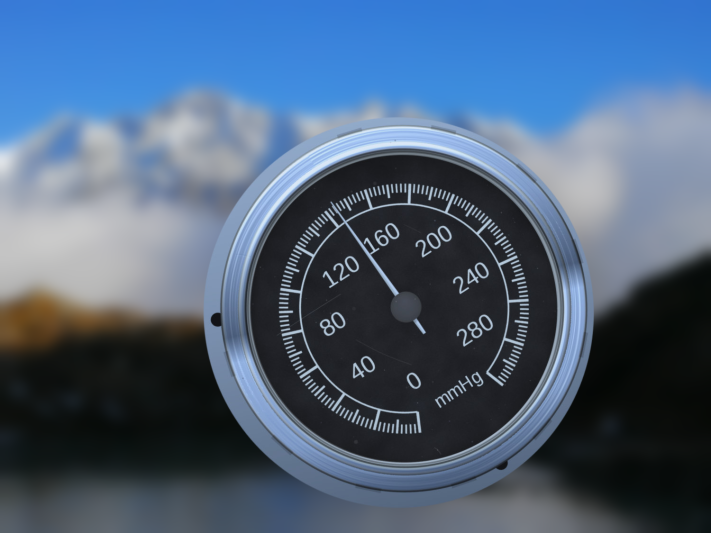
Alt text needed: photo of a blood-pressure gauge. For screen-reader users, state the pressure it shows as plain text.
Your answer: 144 mmHg
